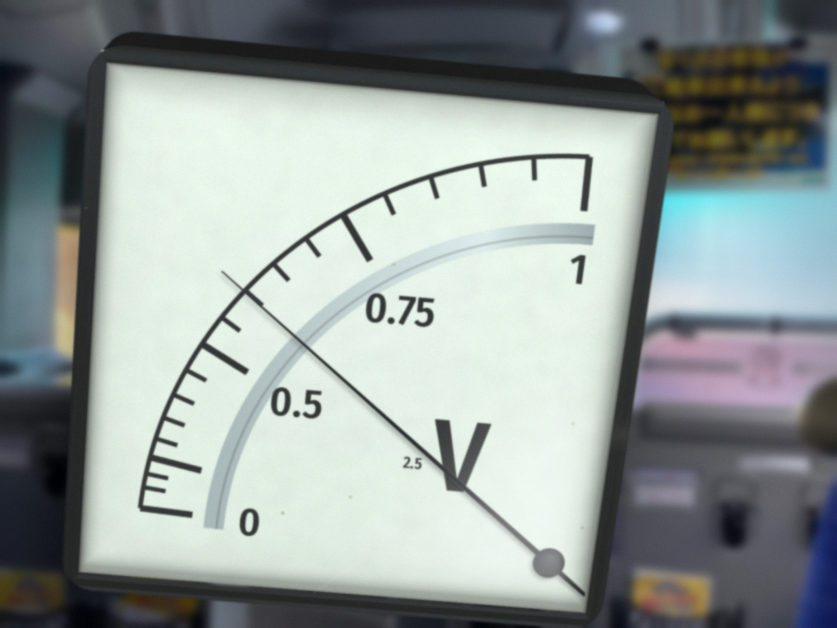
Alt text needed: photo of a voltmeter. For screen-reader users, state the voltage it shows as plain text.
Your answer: 0.6 V
